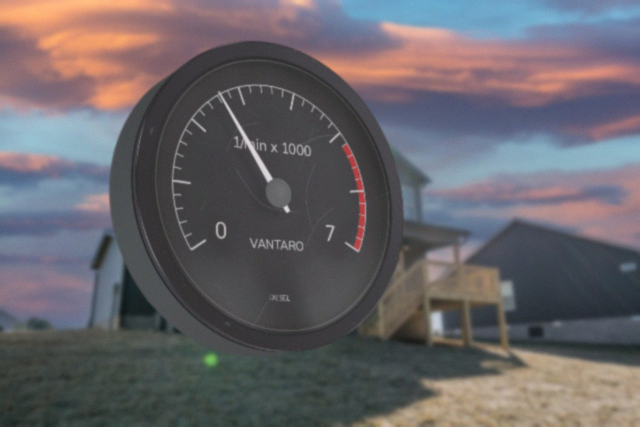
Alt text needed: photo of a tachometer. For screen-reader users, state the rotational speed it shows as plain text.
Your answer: 2600 rpm
